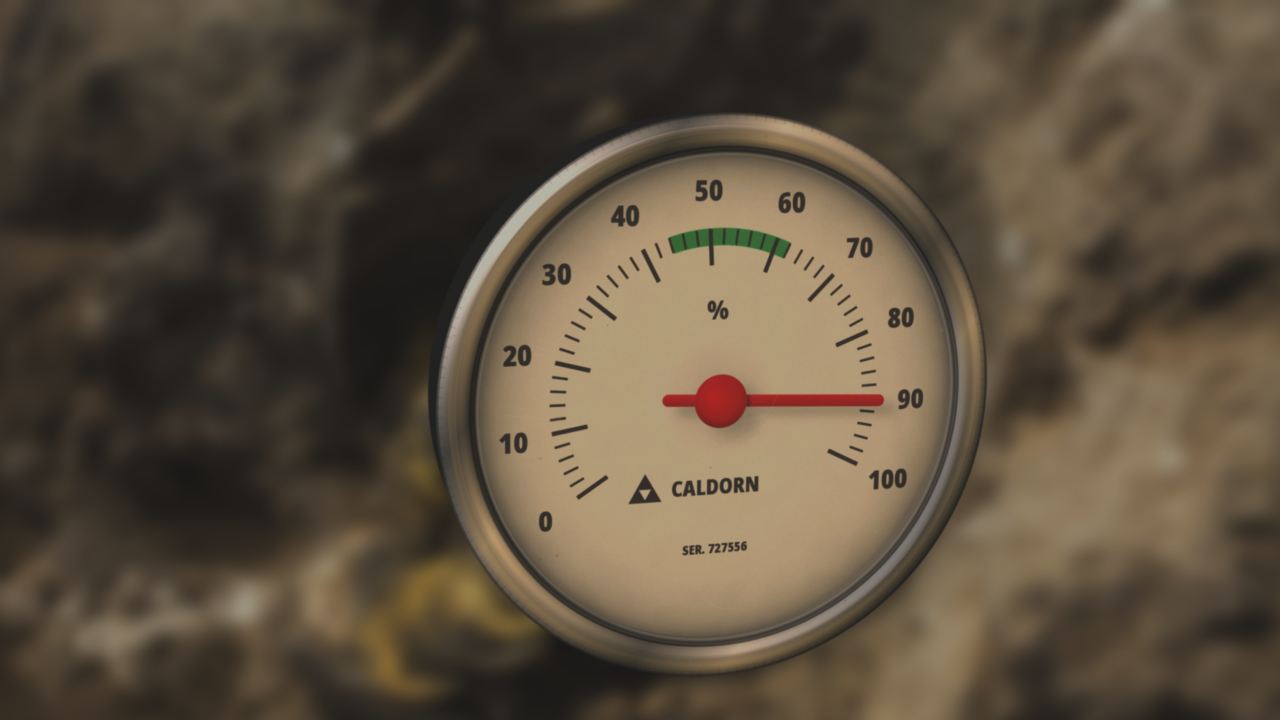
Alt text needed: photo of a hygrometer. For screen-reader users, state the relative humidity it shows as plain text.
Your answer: 90 %
